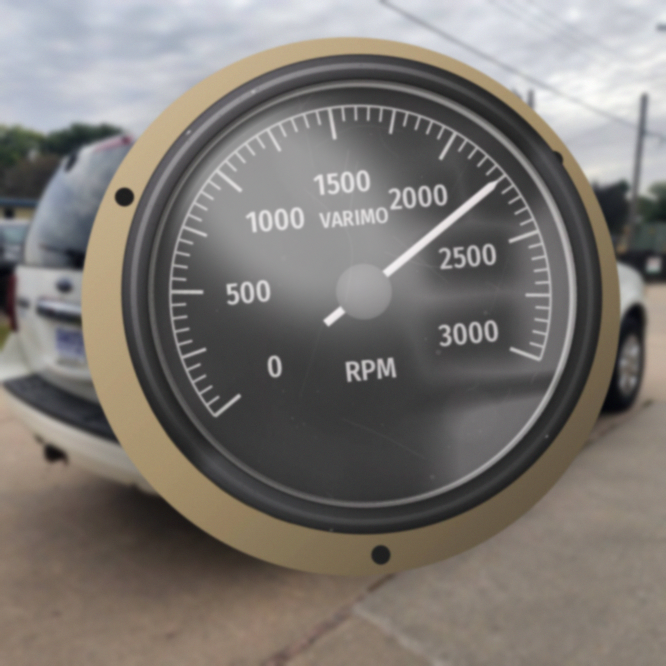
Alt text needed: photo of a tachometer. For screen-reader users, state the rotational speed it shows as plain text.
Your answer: 2250 rpm
